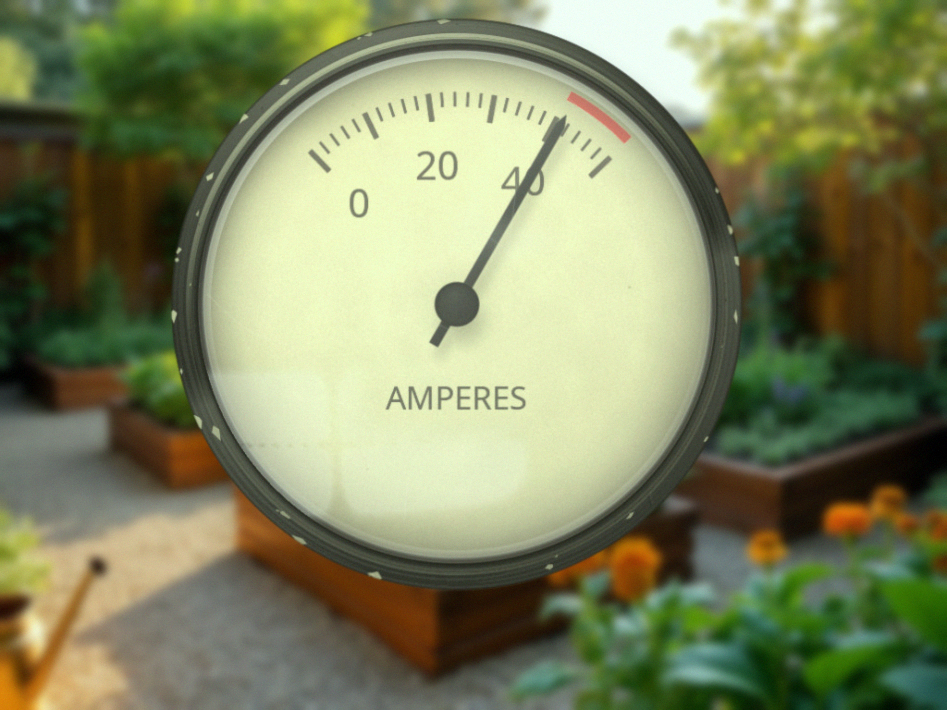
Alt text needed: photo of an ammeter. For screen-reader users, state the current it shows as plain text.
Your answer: 41 A
